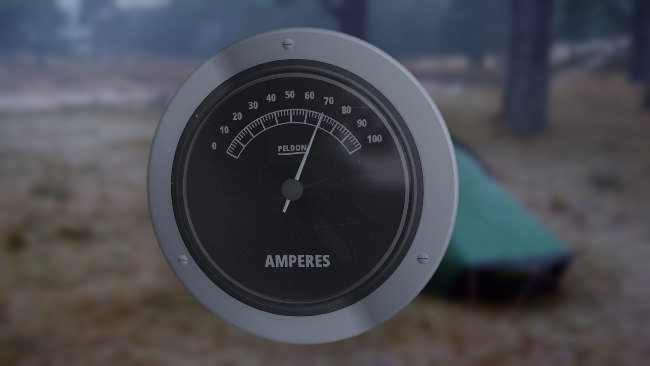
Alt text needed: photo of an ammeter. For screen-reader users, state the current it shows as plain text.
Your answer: 70 A
